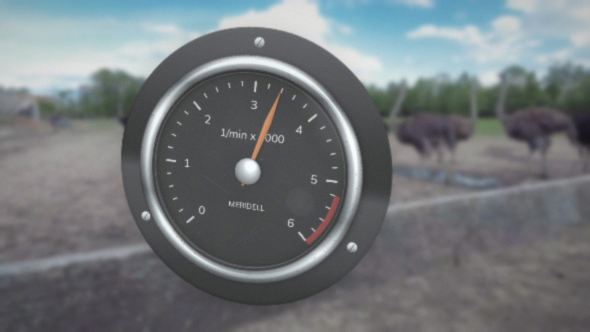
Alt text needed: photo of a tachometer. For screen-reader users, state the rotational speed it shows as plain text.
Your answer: 3400 rpm
